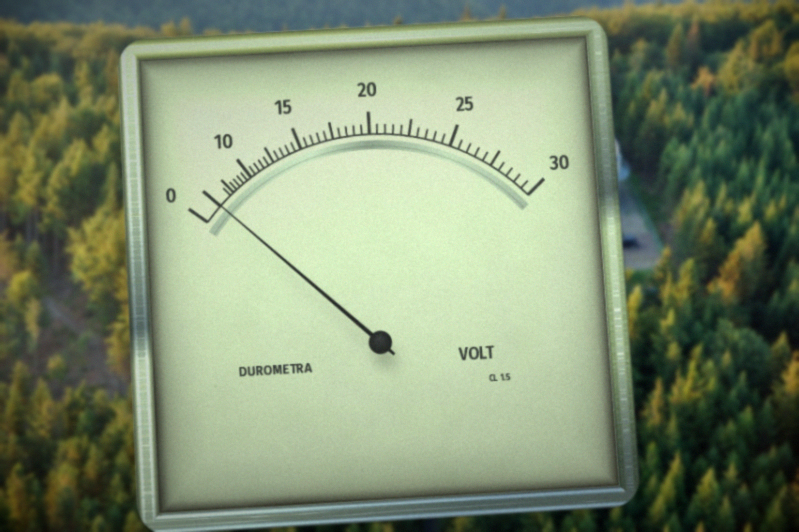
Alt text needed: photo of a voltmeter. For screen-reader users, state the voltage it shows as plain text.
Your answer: 5 V
